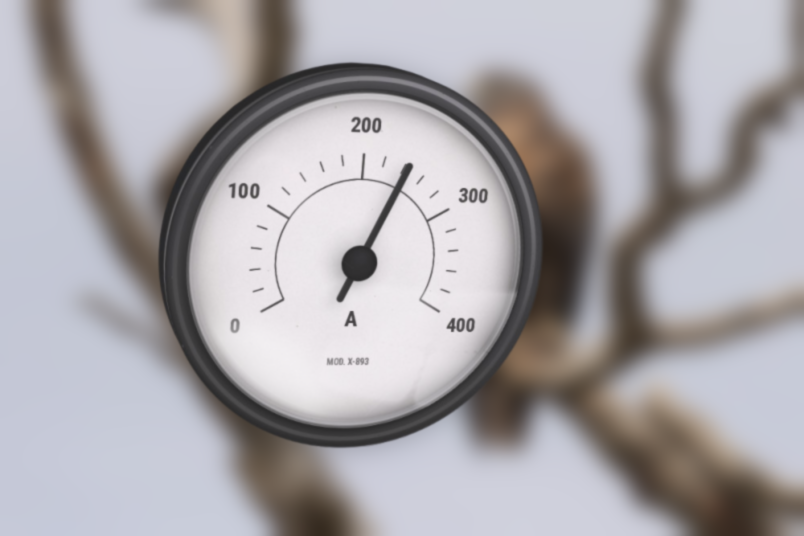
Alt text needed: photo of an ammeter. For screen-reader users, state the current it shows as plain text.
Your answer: 240 A
